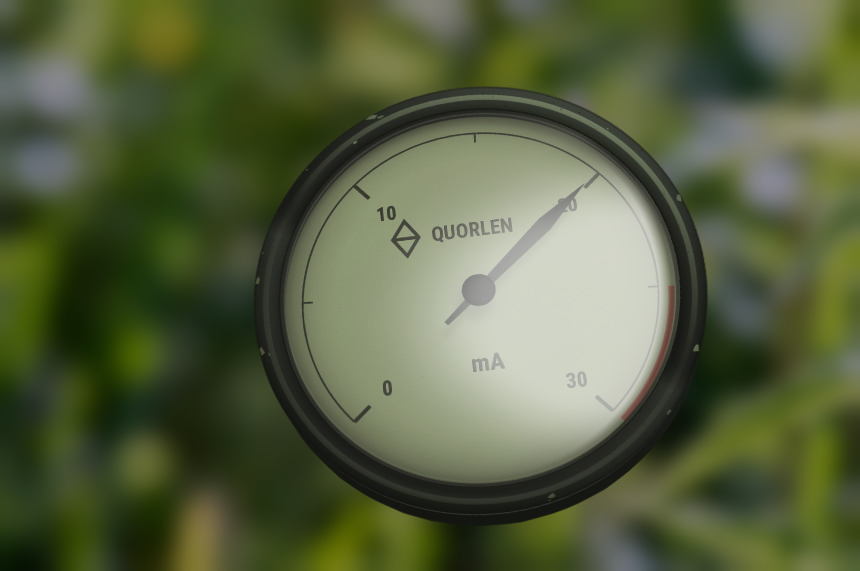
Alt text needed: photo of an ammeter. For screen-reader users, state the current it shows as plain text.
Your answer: 20 mA
